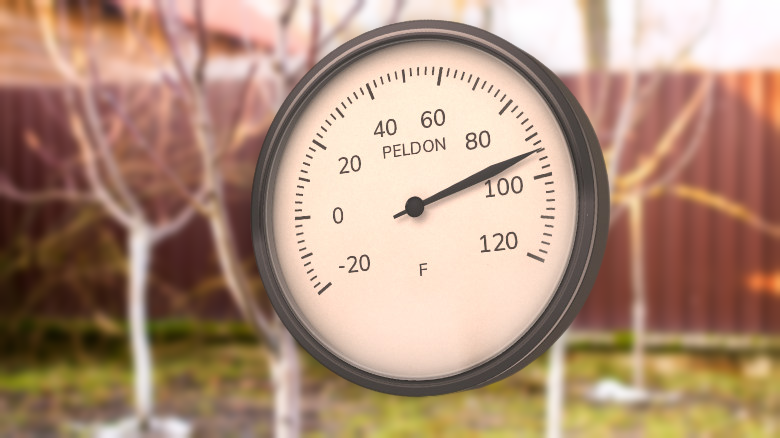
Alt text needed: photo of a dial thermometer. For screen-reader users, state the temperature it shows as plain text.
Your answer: 94 °F
